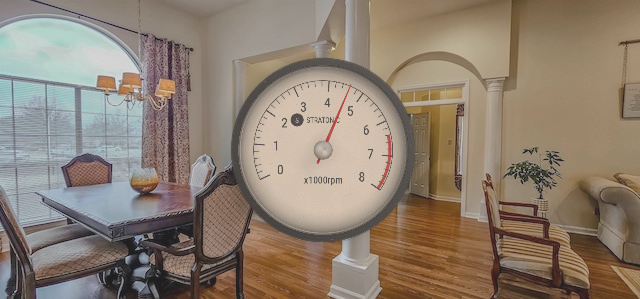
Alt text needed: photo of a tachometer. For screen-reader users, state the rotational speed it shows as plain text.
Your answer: 4600 rpm
